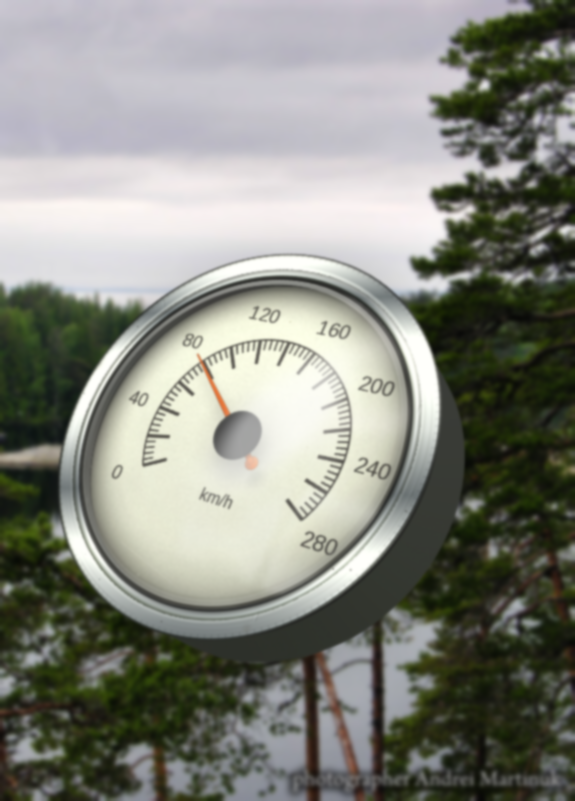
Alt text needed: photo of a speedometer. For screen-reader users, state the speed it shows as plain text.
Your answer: 80 km/h
